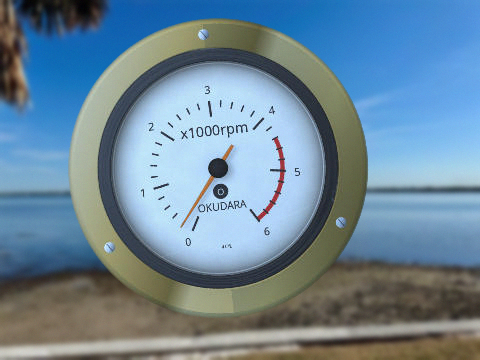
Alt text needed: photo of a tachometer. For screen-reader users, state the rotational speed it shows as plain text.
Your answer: 200 rpm
